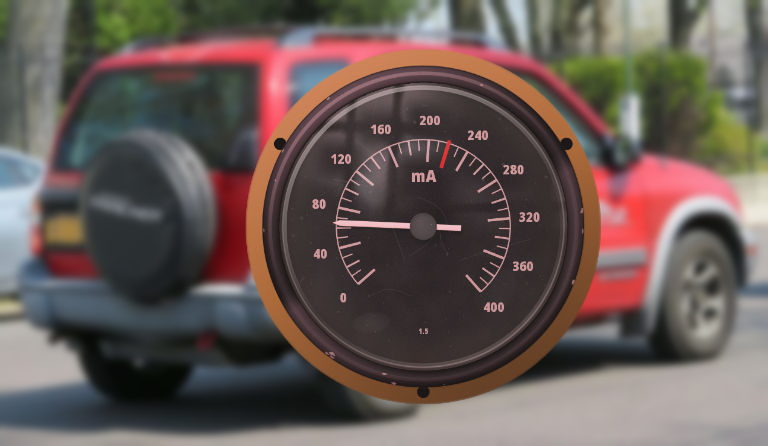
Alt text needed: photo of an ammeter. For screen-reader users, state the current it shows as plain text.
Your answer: 65 mA
